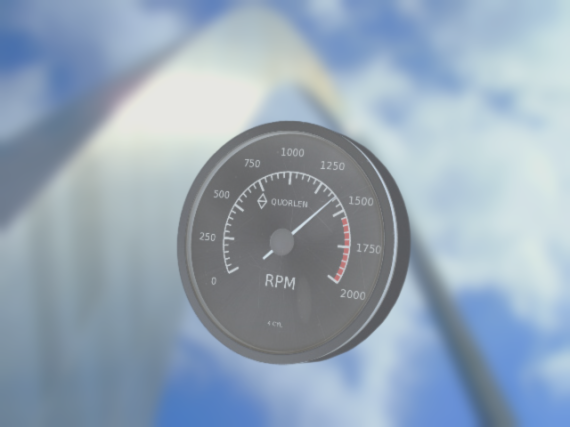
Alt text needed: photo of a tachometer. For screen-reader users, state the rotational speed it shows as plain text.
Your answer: 1400 rpm
